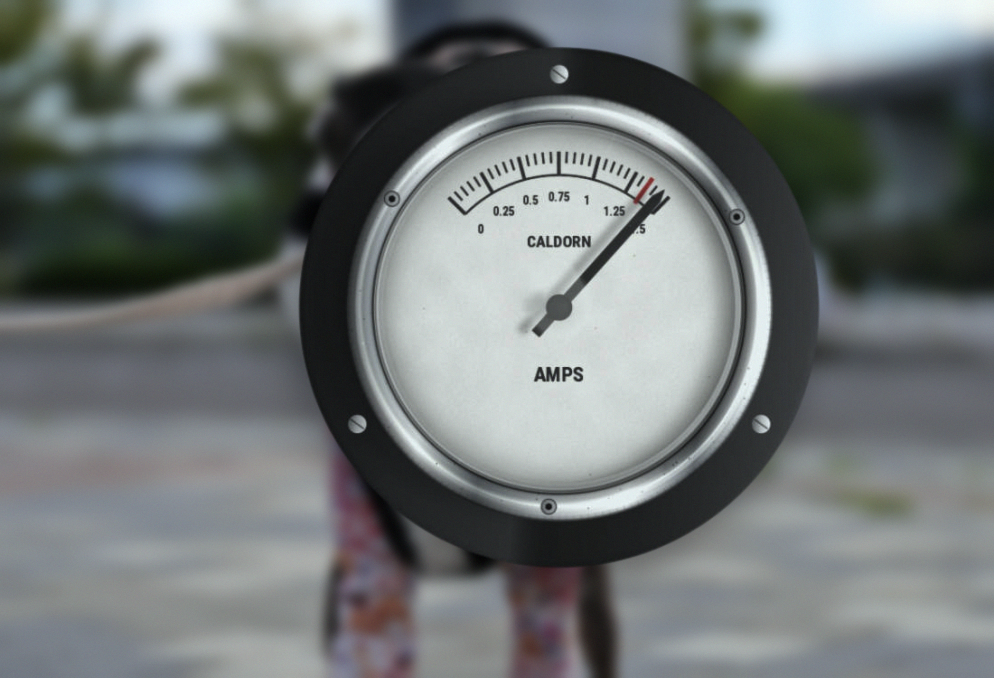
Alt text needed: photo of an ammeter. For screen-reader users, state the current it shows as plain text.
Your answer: 1.45 A
